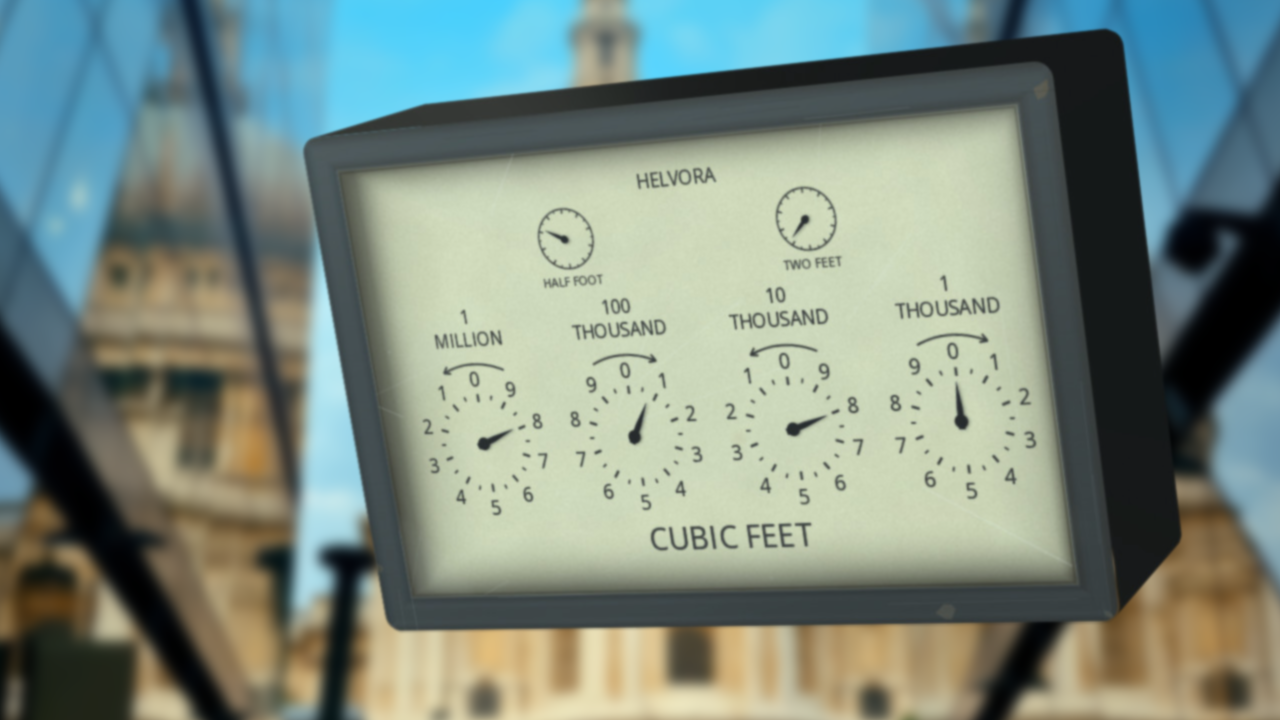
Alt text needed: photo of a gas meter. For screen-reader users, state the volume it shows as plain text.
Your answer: 808000 ft³
